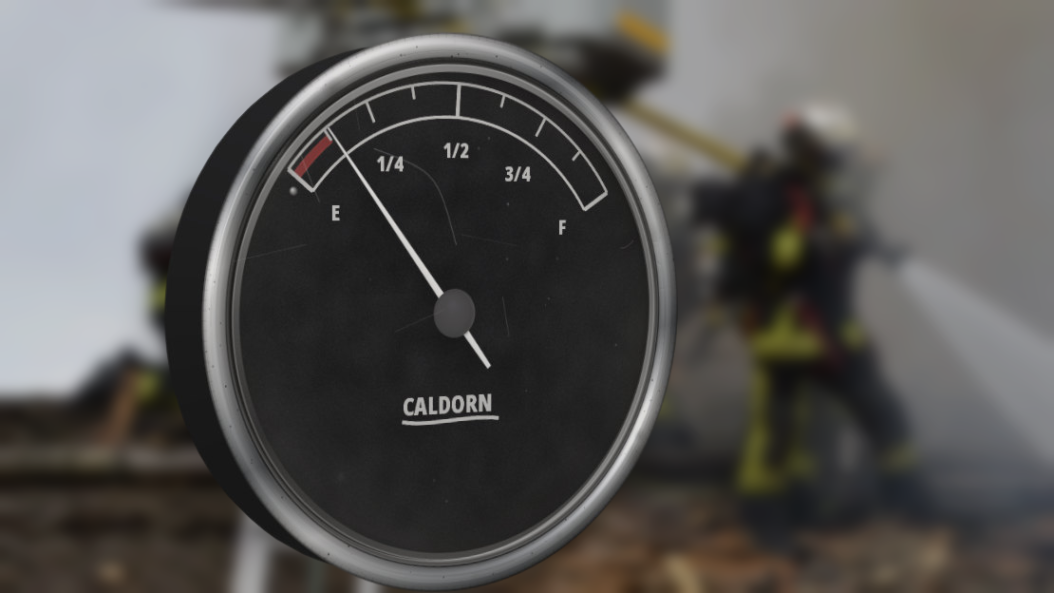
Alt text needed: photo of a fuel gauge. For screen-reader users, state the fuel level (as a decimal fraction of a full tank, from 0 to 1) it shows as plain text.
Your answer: 0.125
